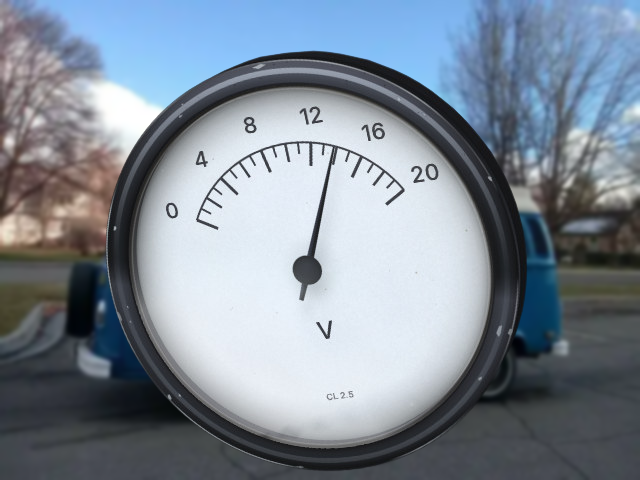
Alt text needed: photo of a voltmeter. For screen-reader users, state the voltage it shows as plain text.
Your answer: 14 V
